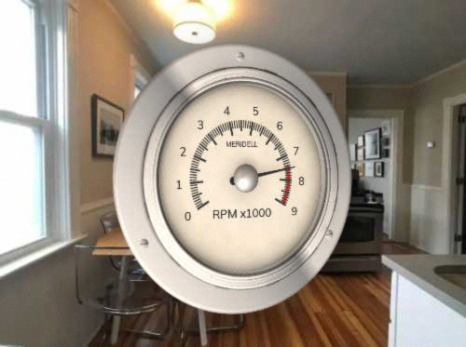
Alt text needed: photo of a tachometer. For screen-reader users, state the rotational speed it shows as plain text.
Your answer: 7500 rpm
